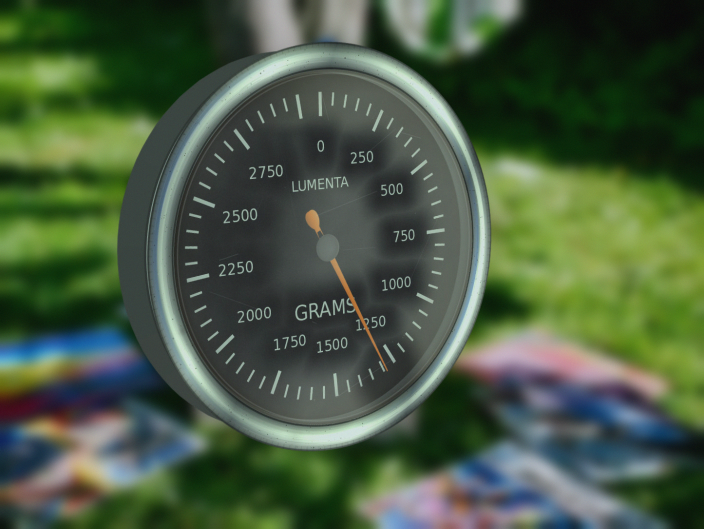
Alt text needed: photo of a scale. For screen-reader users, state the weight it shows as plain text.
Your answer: 1300 g
